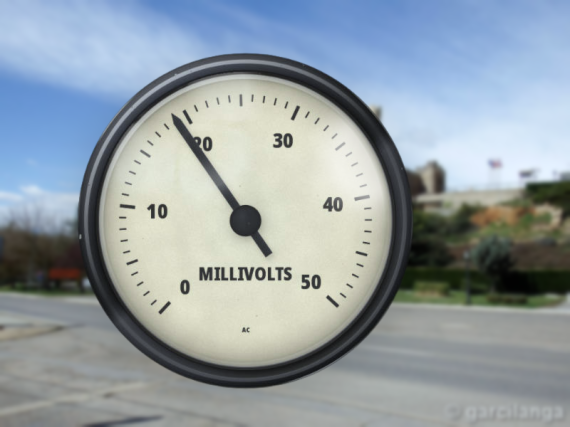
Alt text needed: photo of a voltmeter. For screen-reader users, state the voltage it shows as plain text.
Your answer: 19 mV
